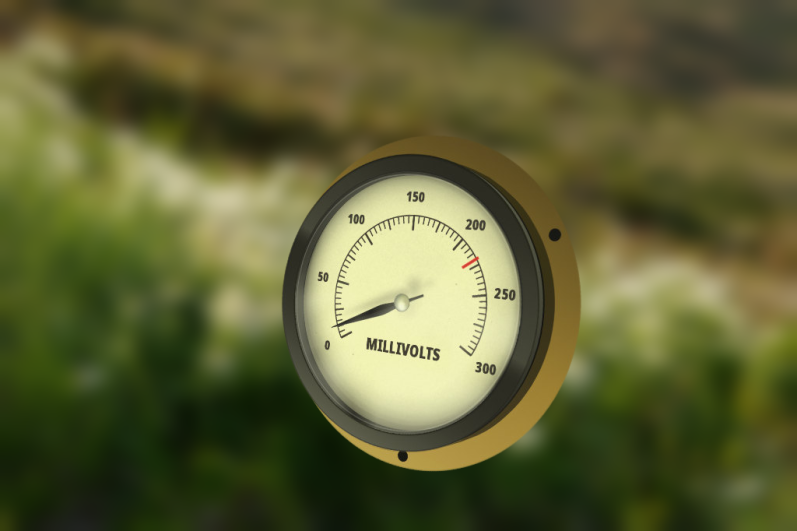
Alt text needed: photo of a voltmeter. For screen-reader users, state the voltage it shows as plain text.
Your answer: 10 mV
